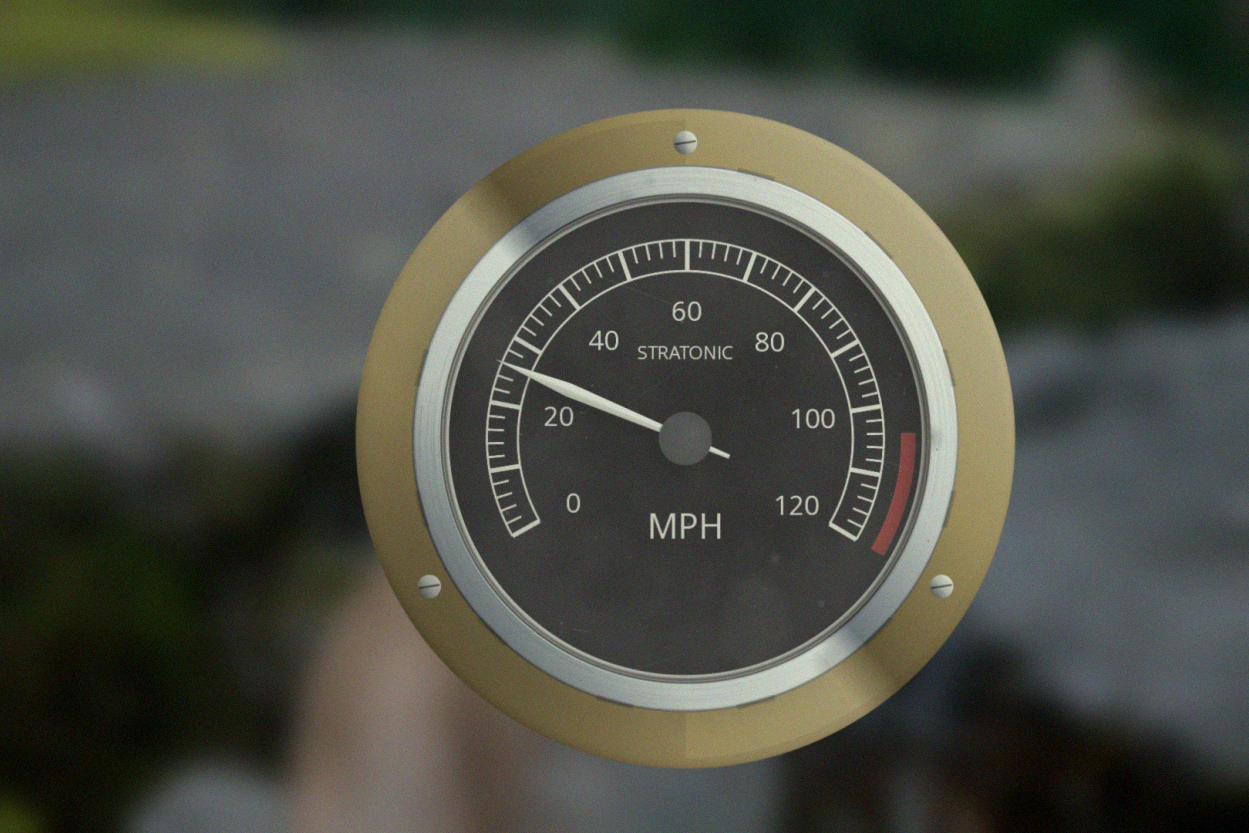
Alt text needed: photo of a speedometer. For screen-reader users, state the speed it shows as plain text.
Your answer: 26 mph
